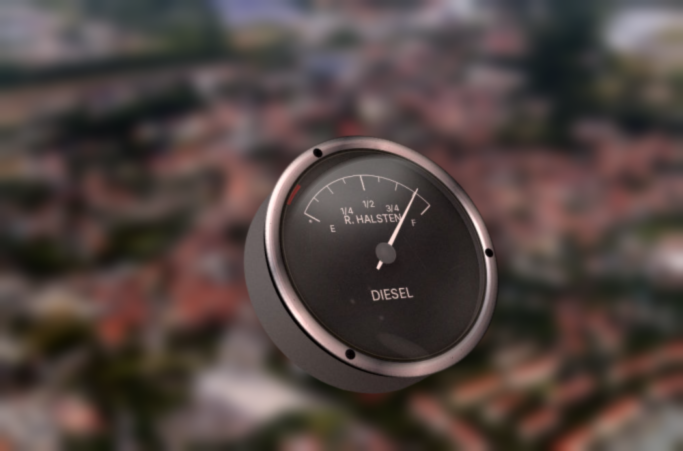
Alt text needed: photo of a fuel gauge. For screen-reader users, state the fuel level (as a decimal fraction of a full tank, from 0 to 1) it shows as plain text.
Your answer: 0.875
